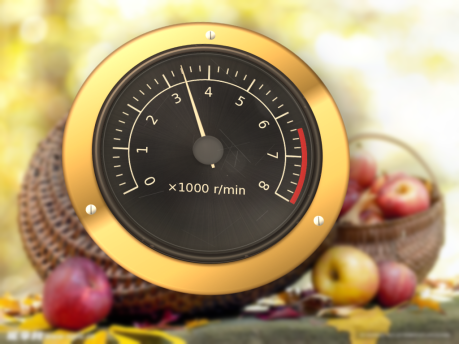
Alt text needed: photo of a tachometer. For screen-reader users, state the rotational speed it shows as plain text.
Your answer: 3400 rpm
